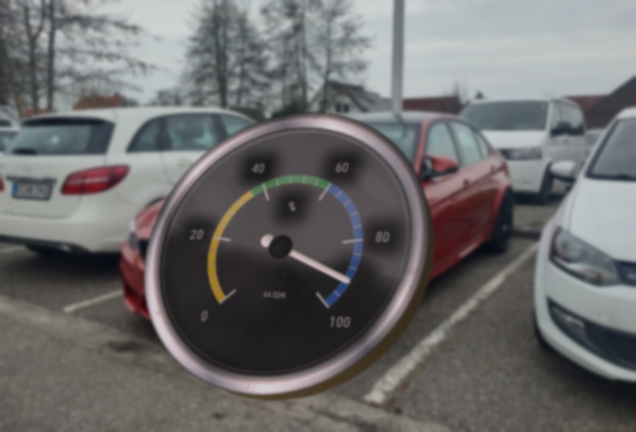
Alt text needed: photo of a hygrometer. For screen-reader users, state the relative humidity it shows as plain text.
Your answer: 92 %
